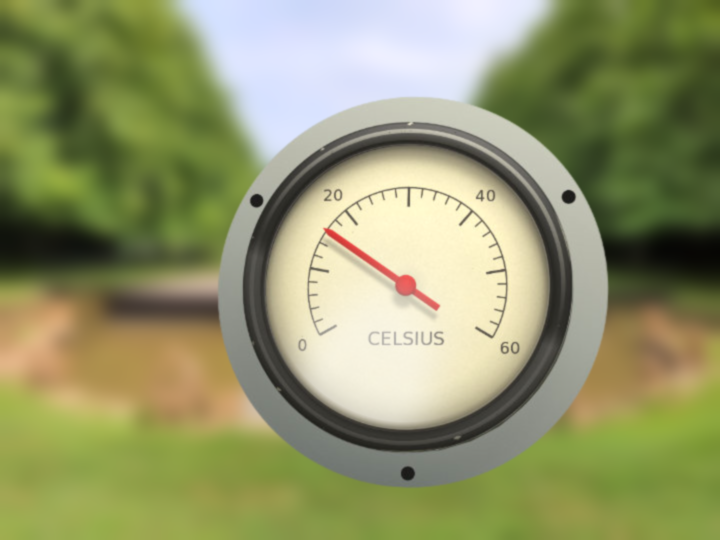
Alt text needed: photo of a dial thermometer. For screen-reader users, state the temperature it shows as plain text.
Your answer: 16 °C
